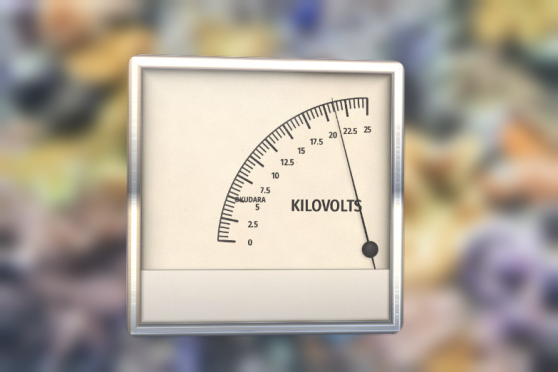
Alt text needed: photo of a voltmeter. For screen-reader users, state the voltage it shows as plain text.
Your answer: 21 kV
